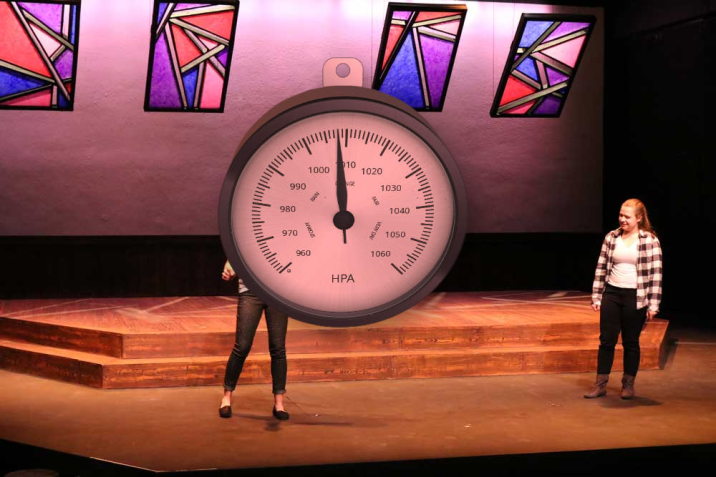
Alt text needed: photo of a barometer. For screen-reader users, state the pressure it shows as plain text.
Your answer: 1008 hPa
